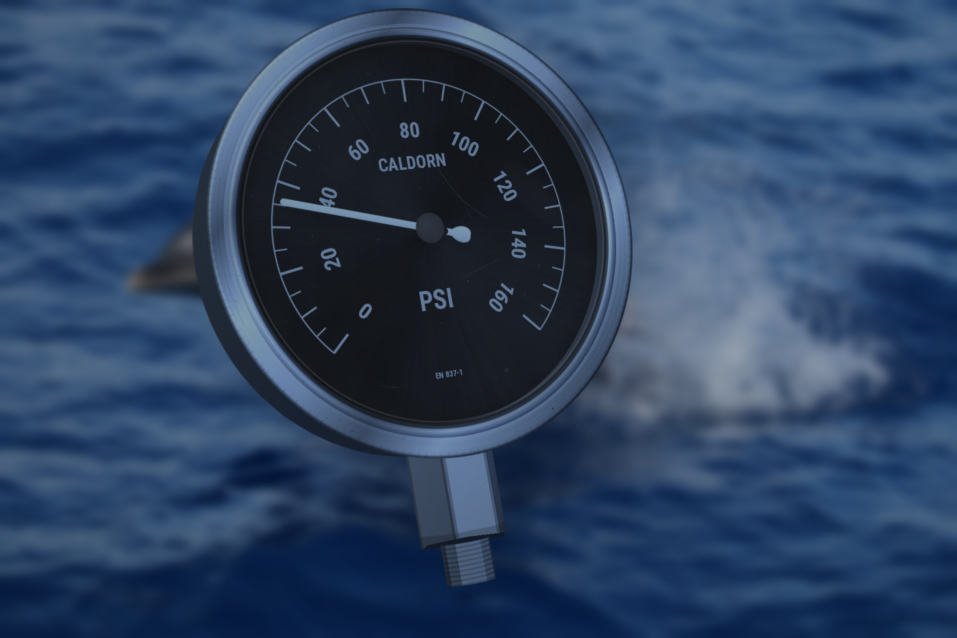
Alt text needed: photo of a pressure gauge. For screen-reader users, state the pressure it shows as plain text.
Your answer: 35 psi
